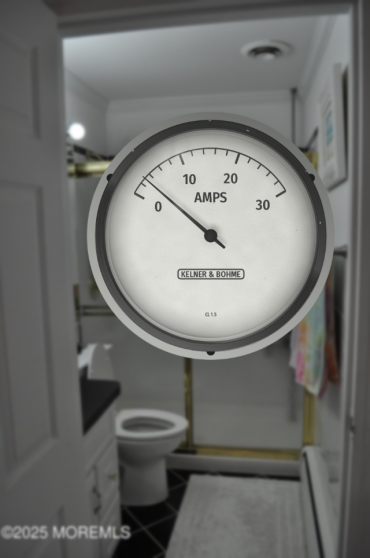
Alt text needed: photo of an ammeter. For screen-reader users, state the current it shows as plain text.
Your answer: 3 A
